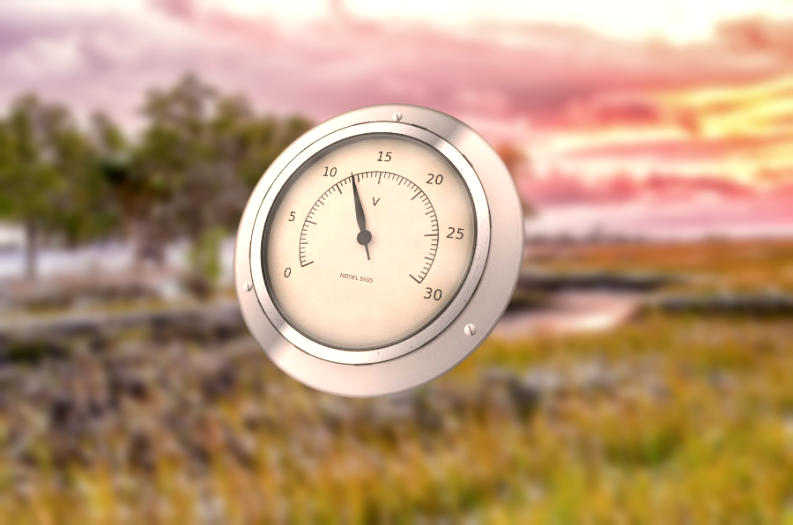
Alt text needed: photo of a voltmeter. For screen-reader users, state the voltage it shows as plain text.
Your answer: 12 V
